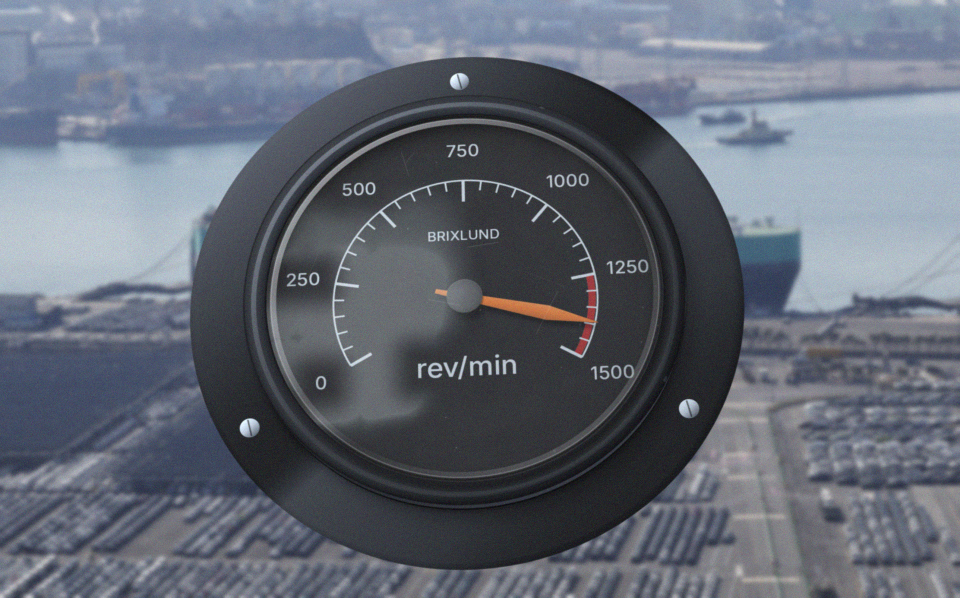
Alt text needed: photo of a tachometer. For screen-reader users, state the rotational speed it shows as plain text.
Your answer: 1400 rpm
